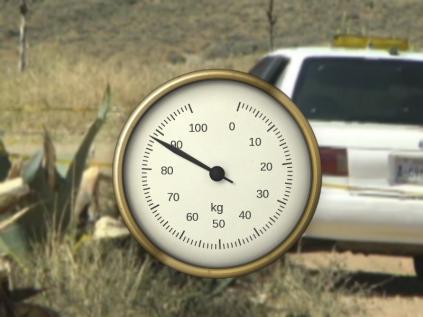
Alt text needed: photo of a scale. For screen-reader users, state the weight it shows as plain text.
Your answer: 88 kg
